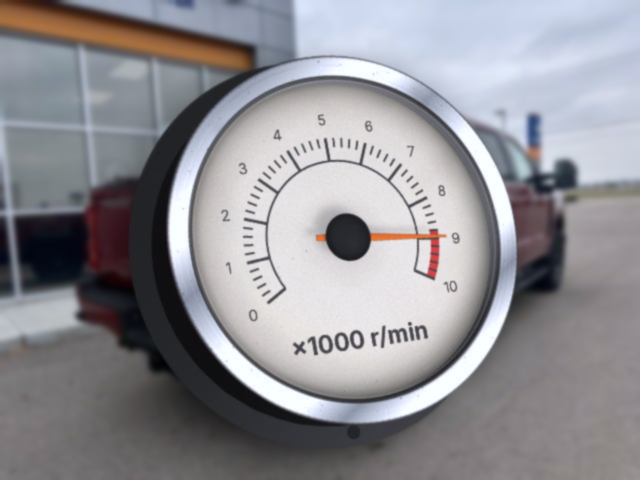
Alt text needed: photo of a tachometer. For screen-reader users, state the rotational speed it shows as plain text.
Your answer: 9000 rpm
